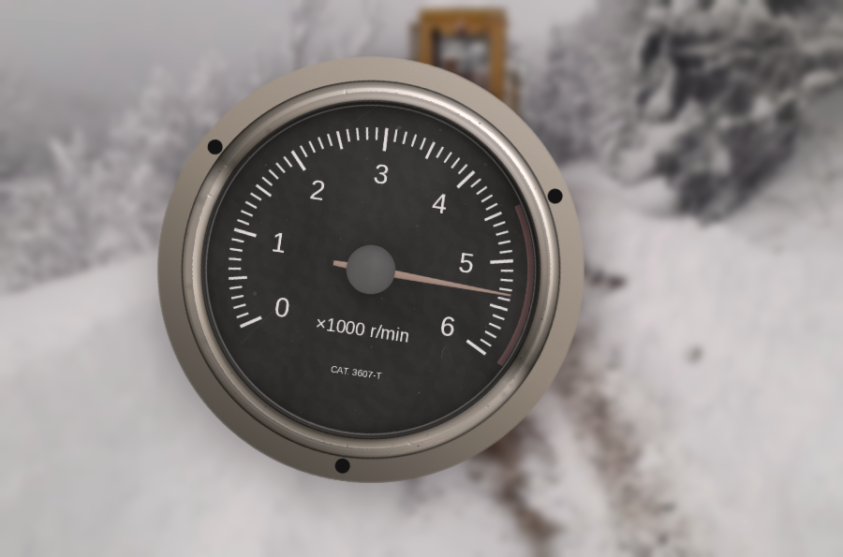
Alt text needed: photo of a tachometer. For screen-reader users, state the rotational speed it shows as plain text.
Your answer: 5350 rpm
